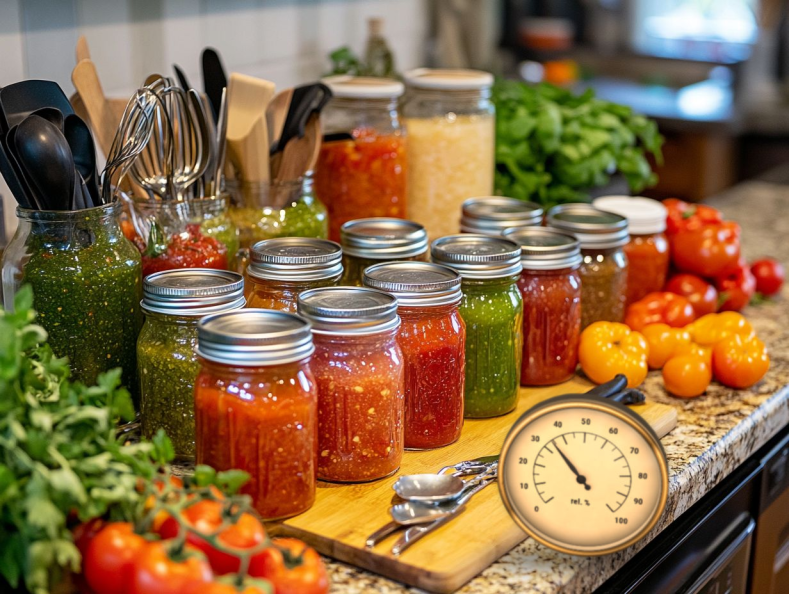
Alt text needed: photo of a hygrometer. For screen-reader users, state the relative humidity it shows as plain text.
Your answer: 35 %
